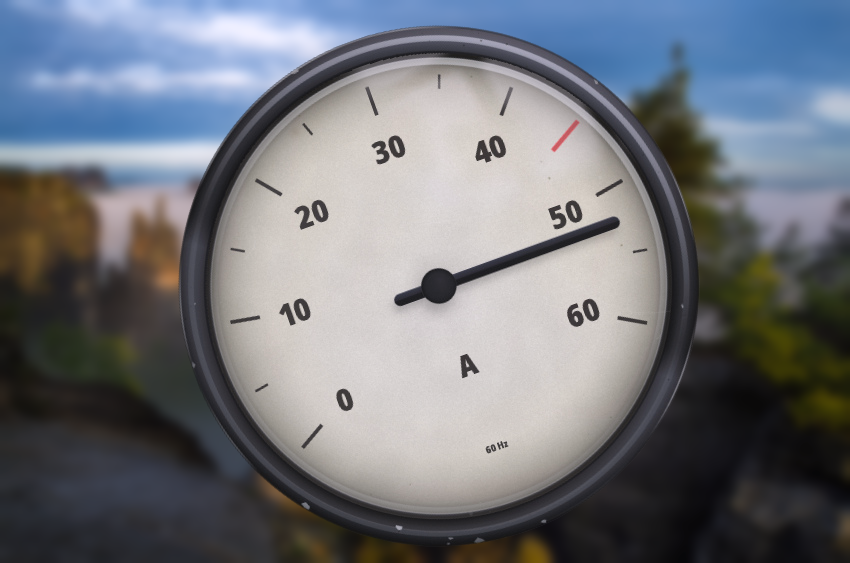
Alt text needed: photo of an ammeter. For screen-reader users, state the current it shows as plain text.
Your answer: 52.5 A
